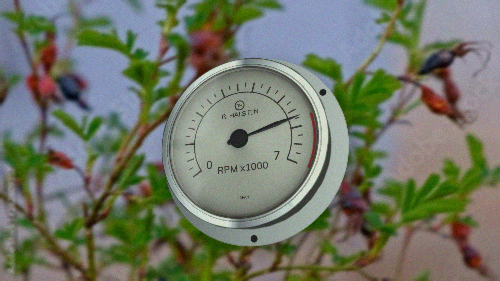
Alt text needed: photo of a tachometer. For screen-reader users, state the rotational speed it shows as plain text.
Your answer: 5750 rpm
